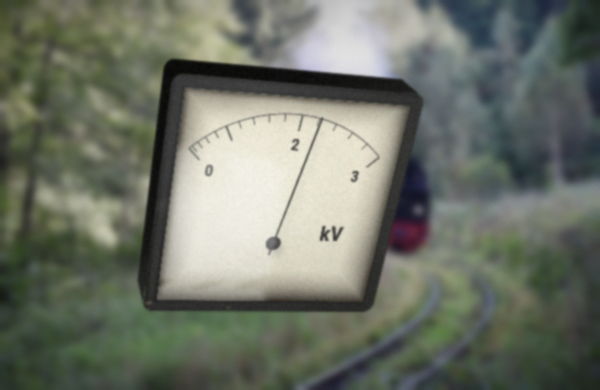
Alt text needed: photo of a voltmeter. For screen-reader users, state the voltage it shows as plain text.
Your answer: 2.2 kV
